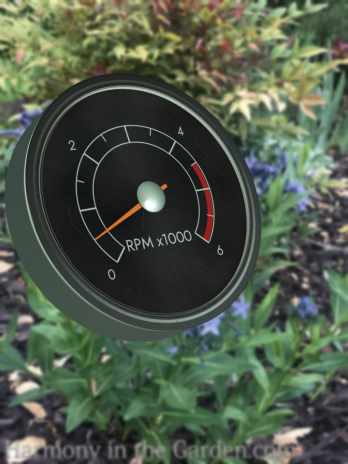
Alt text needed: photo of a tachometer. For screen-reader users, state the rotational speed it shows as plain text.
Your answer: 500 rpm
